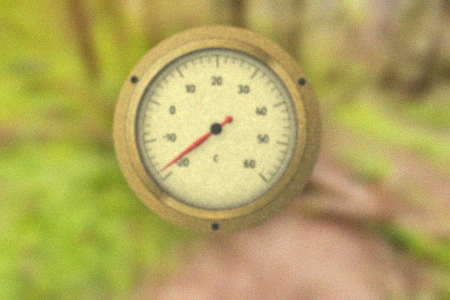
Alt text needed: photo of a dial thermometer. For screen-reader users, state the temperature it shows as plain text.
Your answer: -18 °C
